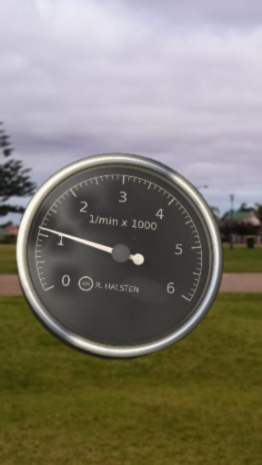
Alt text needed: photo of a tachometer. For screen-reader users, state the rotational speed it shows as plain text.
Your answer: 1100 rpm
